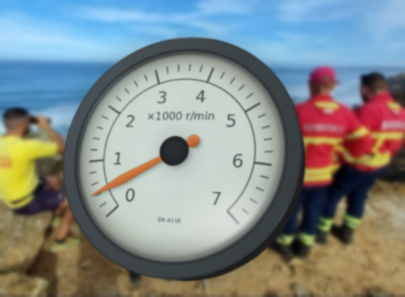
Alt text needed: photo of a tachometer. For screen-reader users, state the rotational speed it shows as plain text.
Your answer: 400 rpm
